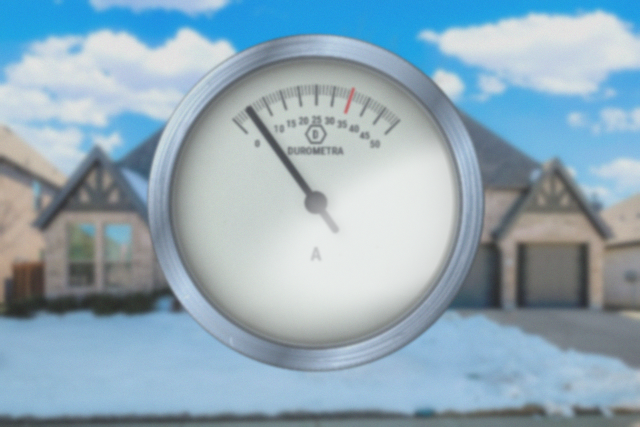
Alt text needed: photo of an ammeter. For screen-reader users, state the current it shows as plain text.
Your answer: 5 A
